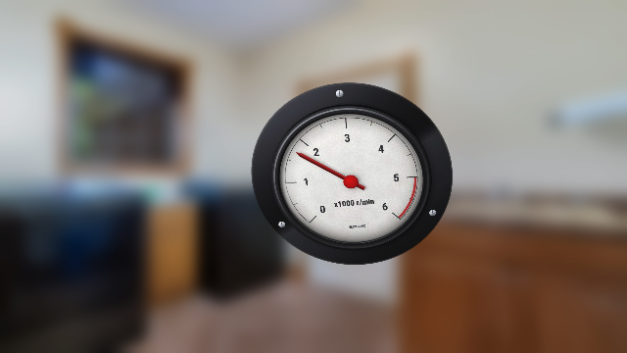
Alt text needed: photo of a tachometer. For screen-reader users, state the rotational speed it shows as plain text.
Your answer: 1750 rpm
